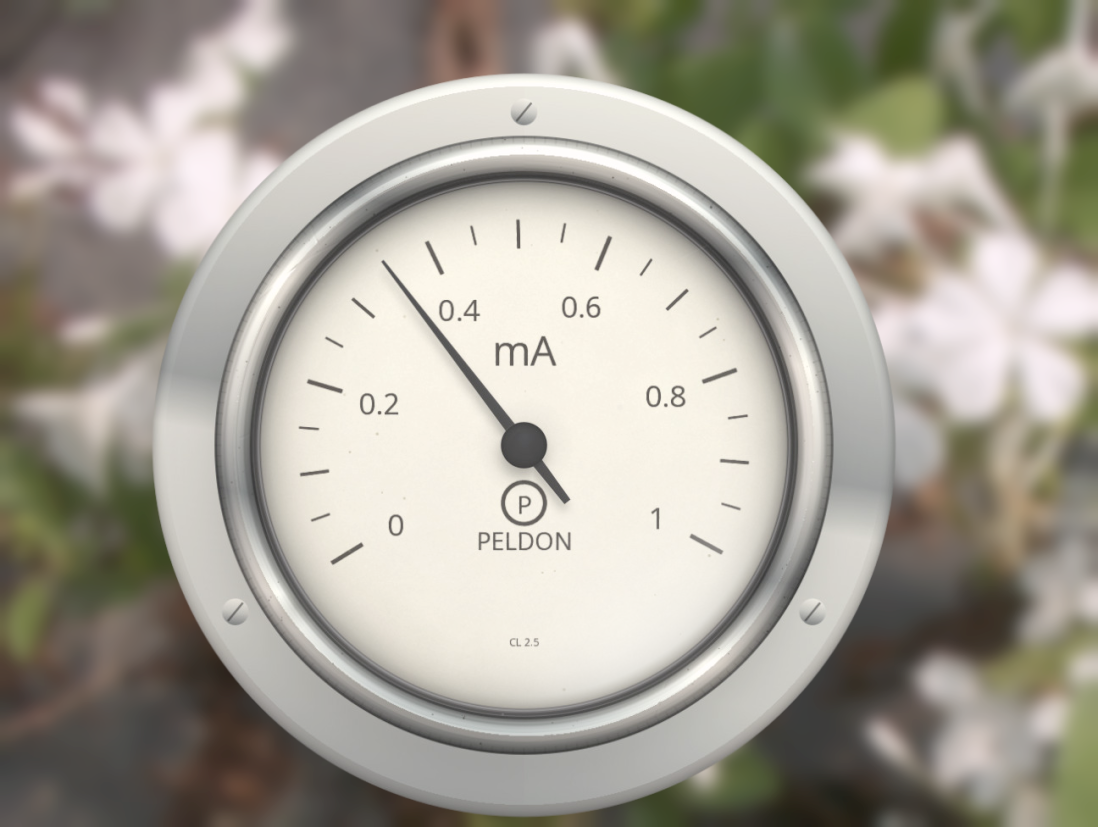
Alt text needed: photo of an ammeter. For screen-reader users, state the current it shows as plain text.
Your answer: 0.35 mA
